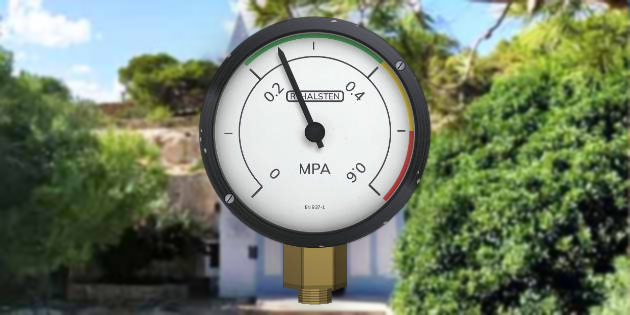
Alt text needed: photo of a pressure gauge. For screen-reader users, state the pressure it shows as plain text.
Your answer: 0.25 MPa
